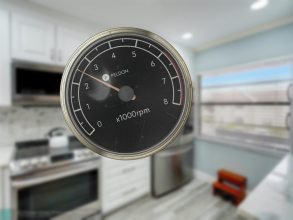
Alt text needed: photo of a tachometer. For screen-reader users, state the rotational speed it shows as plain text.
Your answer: 2500 rpm
